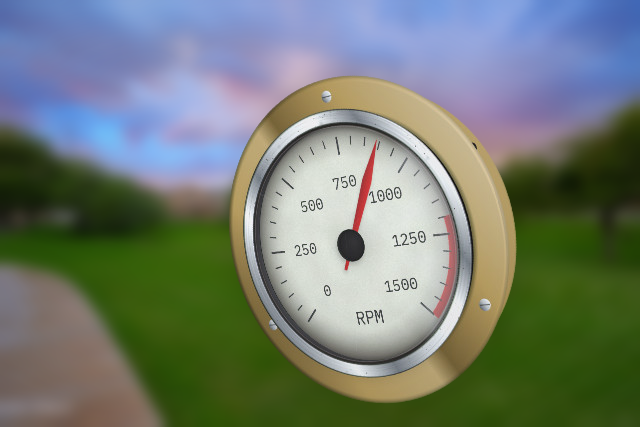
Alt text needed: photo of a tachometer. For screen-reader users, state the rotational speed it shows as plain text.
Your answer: 900 rpm
